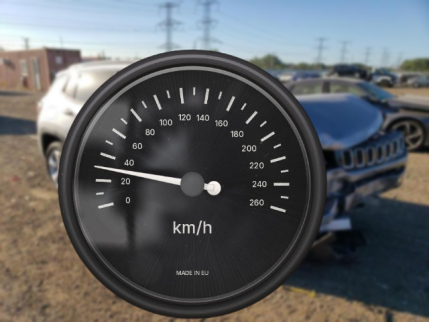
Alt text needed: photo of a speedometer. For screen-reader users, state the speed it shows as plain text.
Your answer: 30 km/h
